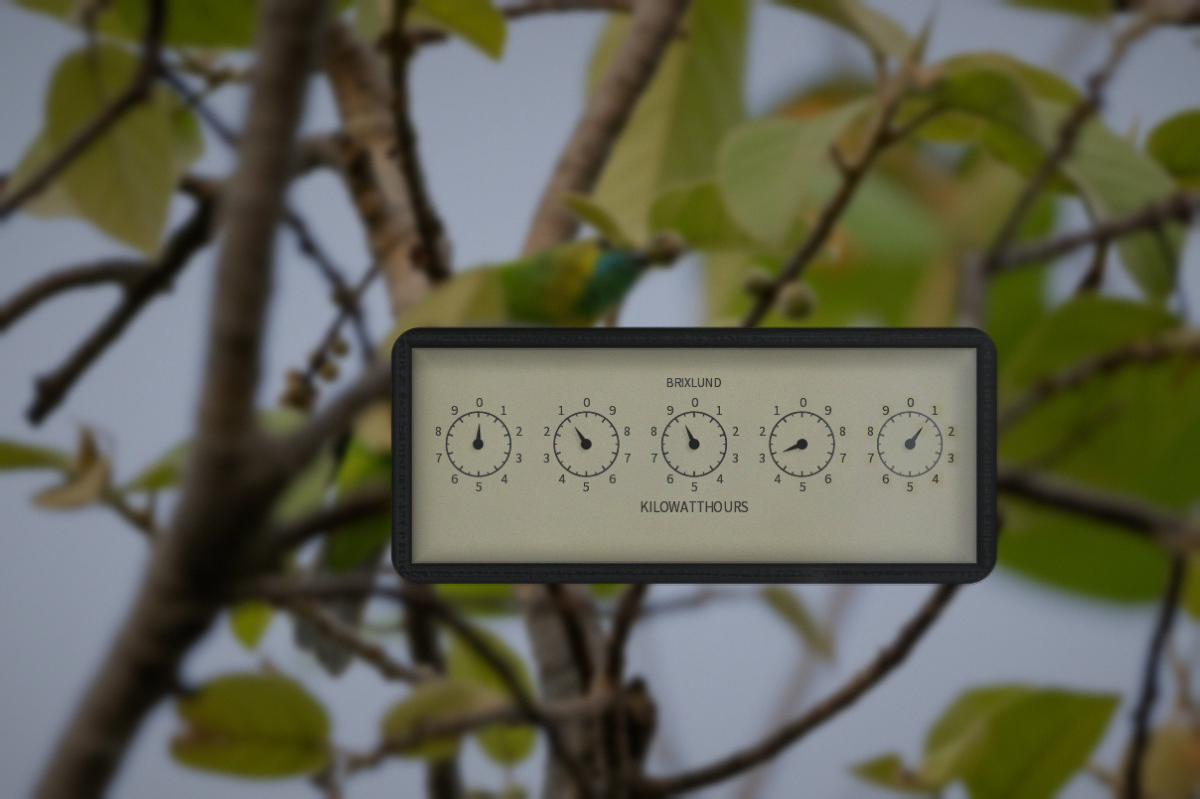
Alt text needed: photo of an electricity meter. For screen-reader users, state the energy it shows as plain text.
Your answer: 931 kWh
